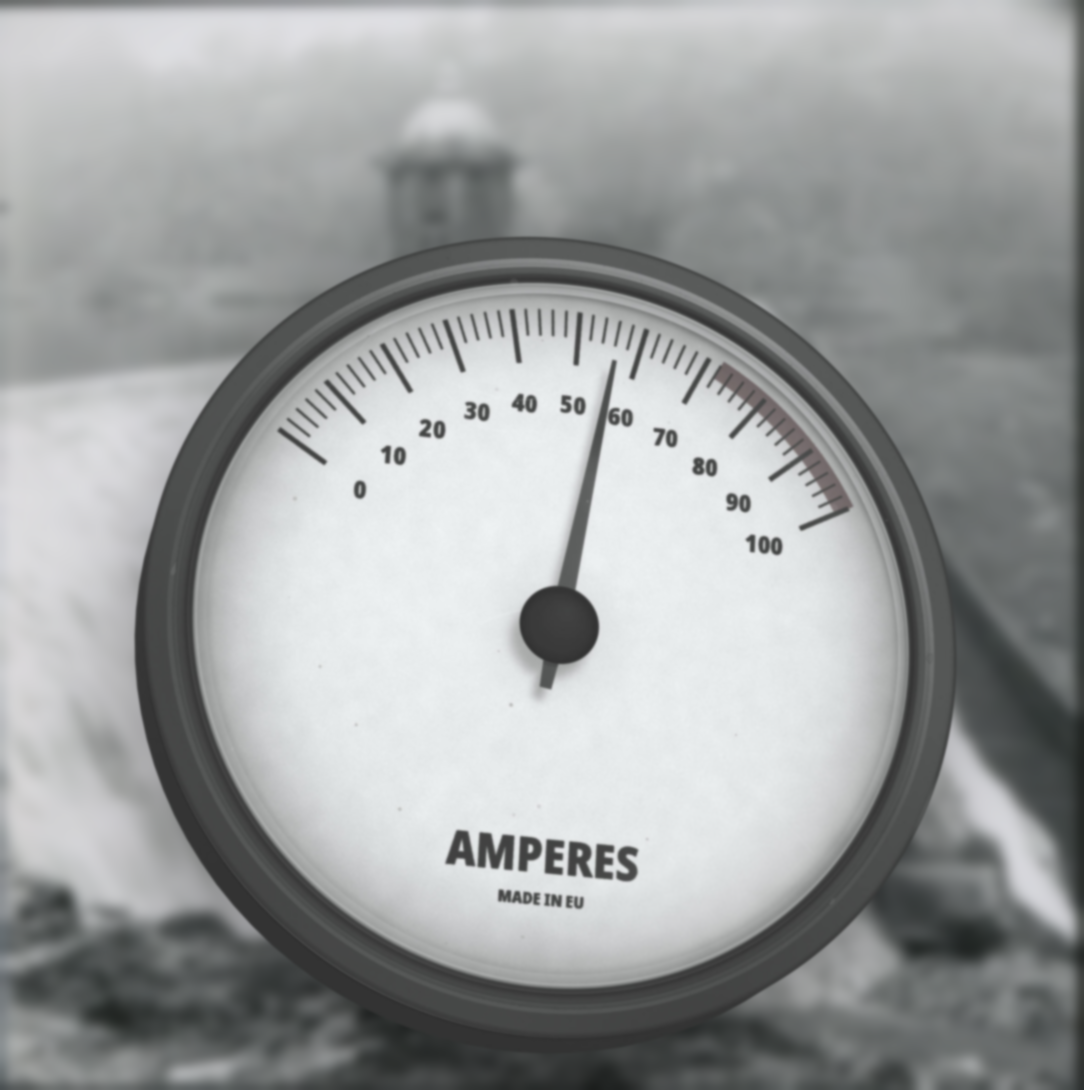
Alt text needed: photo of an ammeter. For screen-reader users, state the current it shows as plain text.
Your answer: 56 A
